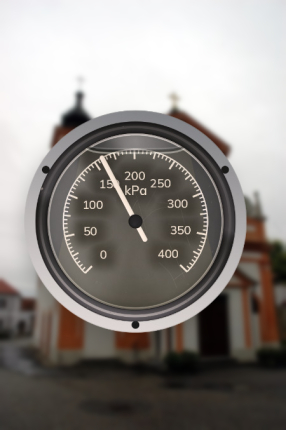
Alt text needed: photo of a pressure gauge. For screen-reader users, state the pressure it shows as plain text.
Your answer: 160 kPa
